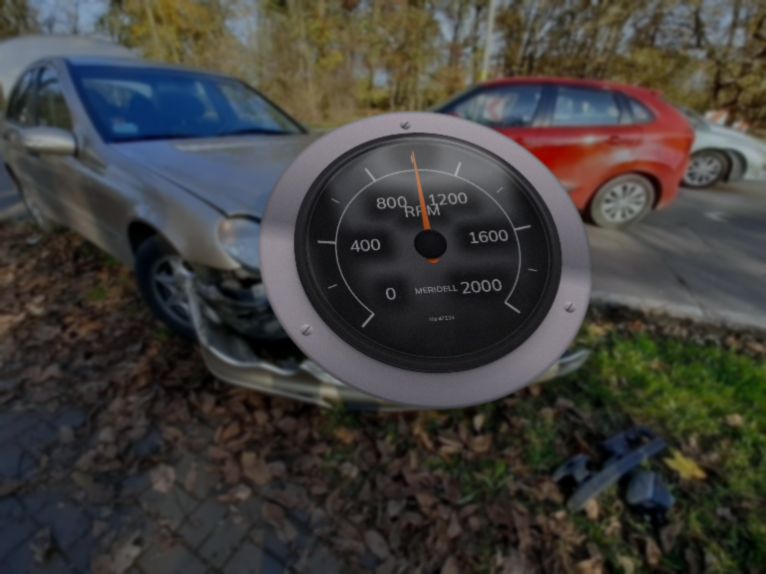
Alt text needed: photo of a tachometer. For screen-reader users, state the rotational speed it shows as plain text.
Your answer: 1000 rpm
